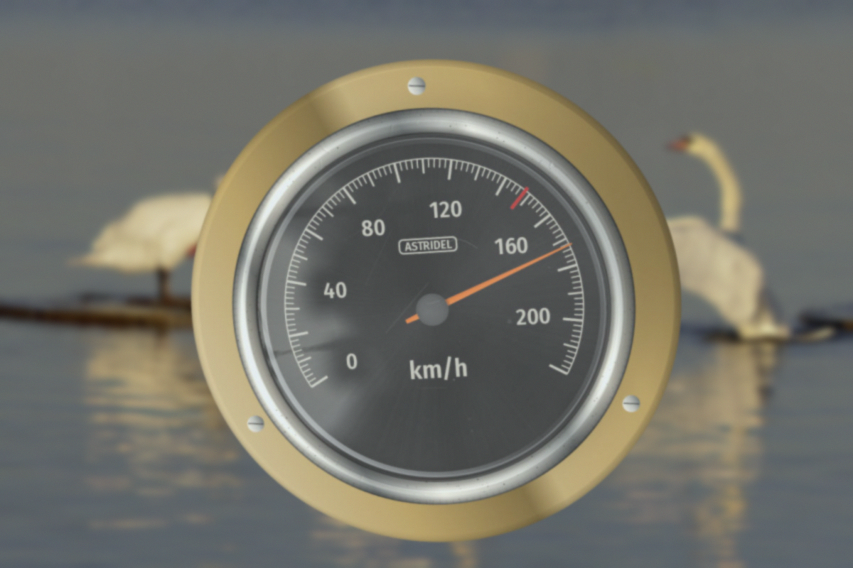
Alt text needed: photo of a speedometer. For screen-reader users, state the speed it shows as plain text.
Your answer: 172 km/h
